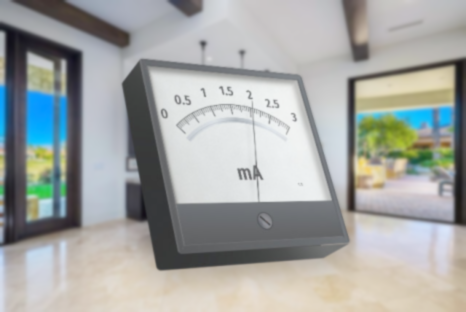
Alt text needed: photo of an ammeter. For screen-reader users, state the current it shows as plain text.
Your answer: 2 mA
